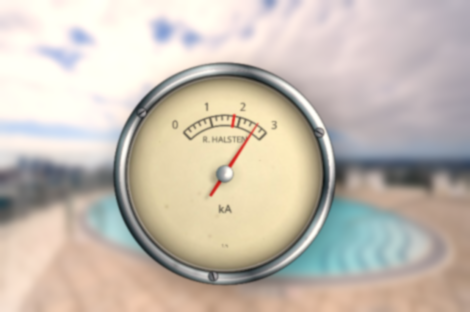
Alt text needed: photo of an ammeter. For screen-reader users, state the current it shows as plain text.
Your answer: 2.6 kA
